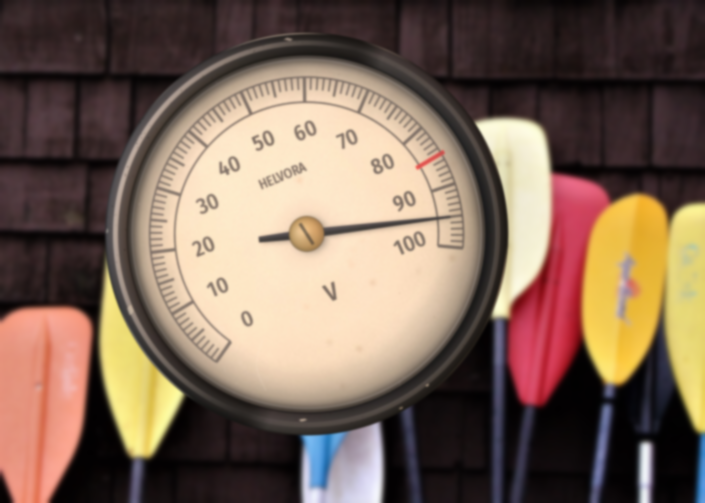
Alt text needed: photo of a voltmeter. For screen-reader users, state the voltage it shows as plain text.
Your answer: 95 V
